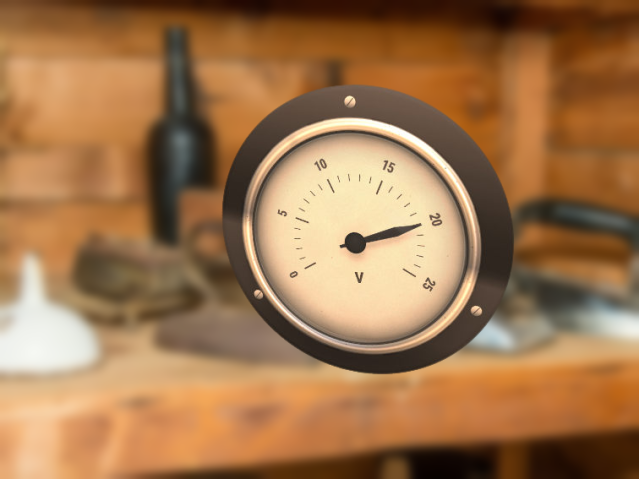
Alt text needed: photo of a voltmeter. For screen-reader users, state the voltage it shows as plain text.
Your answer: 20 V
